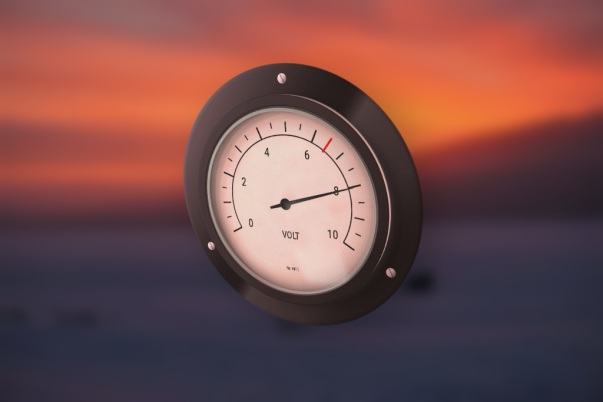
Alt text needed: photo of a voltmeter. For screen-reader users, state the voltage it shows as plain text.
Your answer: 8 V
